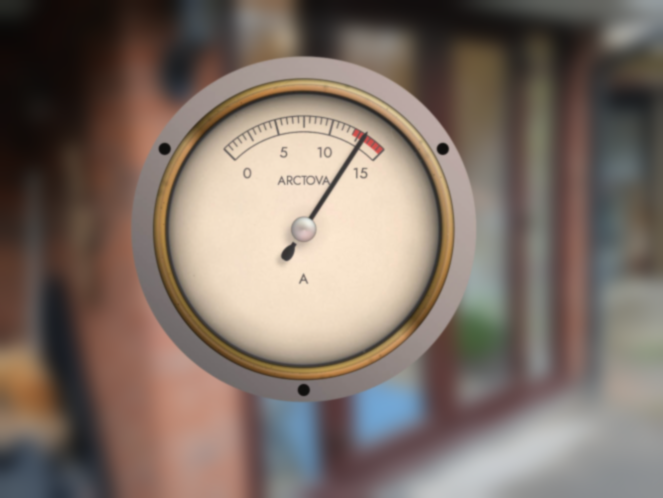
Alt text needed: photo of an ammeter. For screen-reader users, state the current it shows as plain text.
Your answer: 13 A
